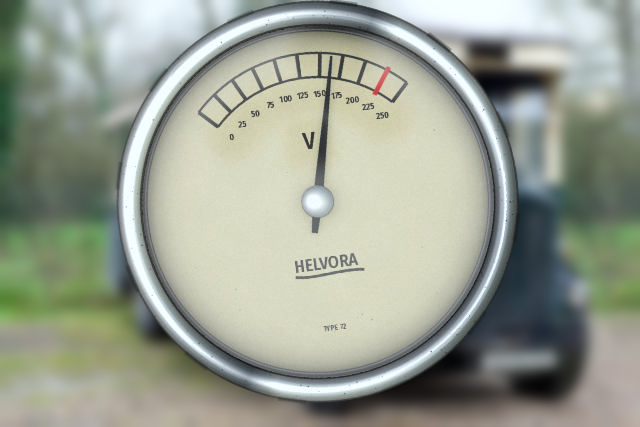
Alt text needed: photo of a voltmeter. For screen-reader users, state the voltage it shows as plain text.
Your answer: 162.5 V
